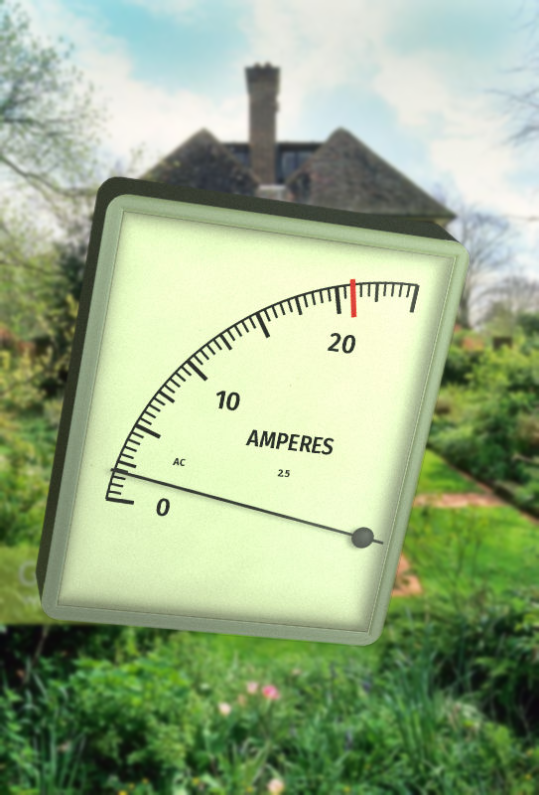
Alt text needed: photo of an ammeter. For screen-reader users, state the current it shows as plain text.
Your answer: 2 A
